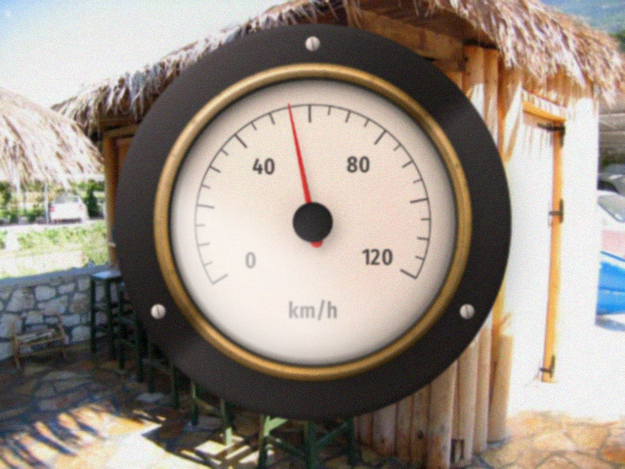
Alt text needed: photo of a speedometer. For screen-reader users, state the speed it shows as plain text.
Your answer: 55 km/h
